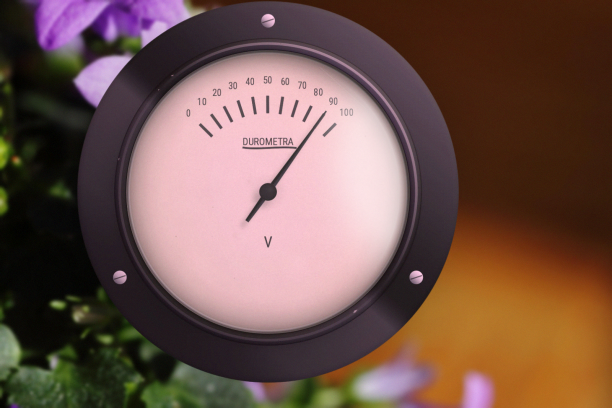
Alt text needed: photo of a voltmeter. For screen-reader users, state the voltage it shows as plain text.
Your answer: 90 V
